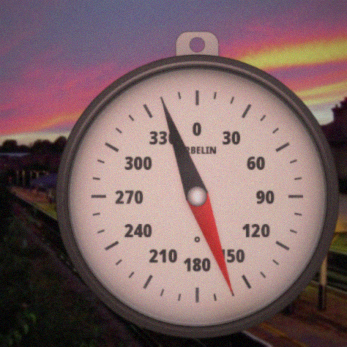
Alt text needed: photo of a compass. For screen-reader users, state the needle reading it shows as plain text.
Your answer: 160 °
